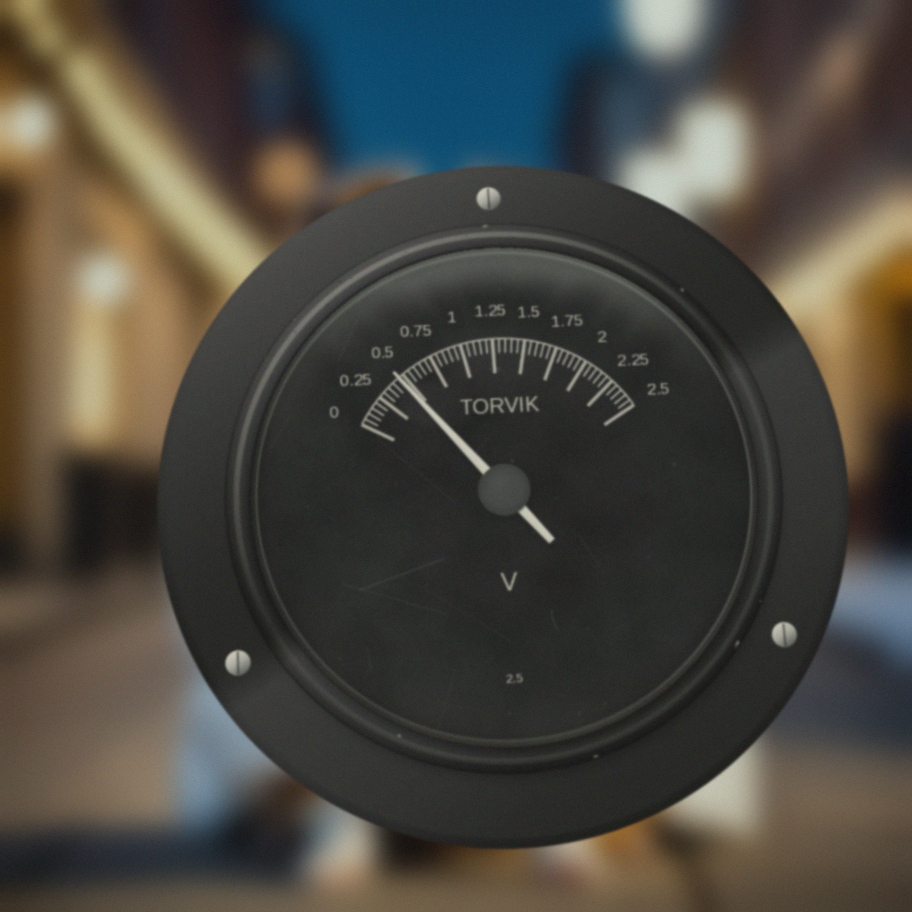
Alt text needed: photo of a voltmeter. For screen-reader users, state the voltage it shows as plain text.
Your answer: 0.45 V
